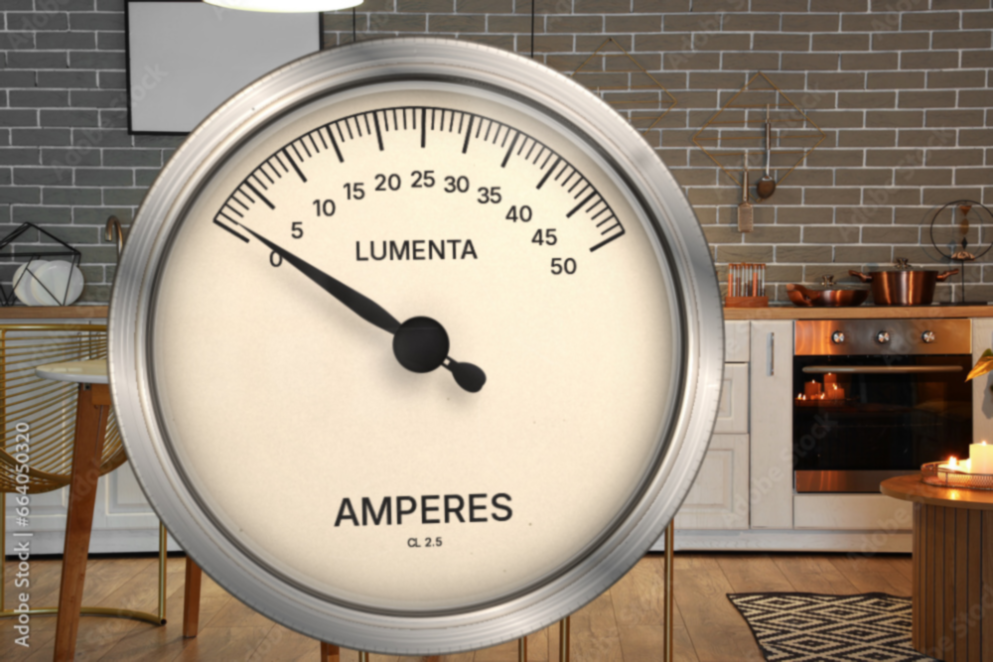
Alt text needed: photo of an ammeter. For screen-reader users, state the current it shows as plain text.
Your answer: 1 A
